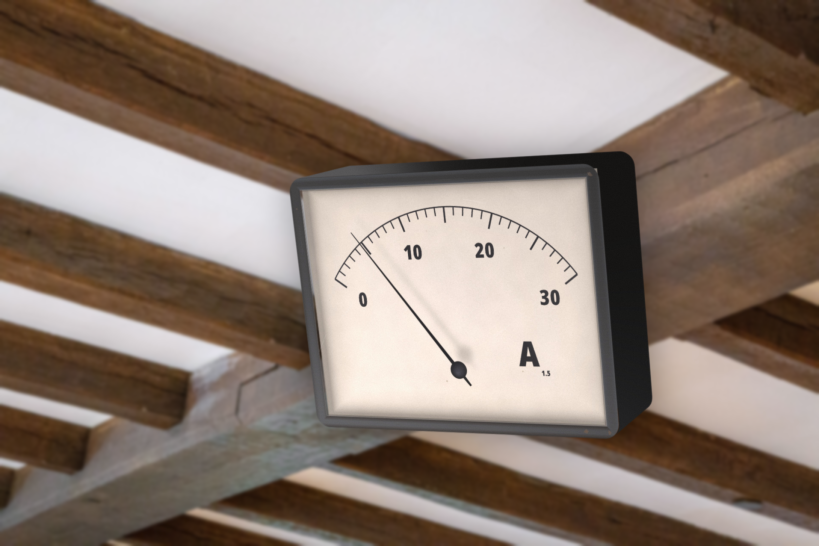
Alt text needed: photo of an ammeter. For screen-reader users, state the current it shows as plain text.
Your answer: 5 A
